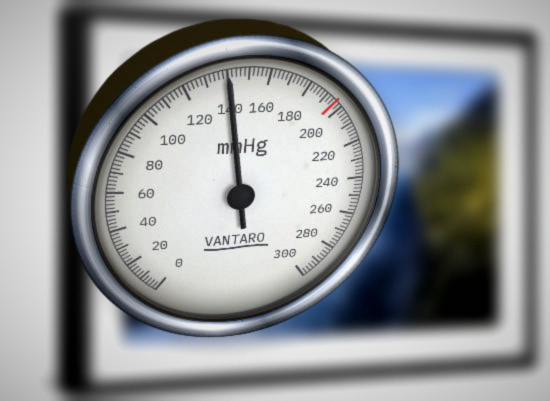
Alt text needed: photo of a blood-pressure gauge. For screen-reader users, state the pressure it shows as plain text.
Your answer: 140 mmHg
